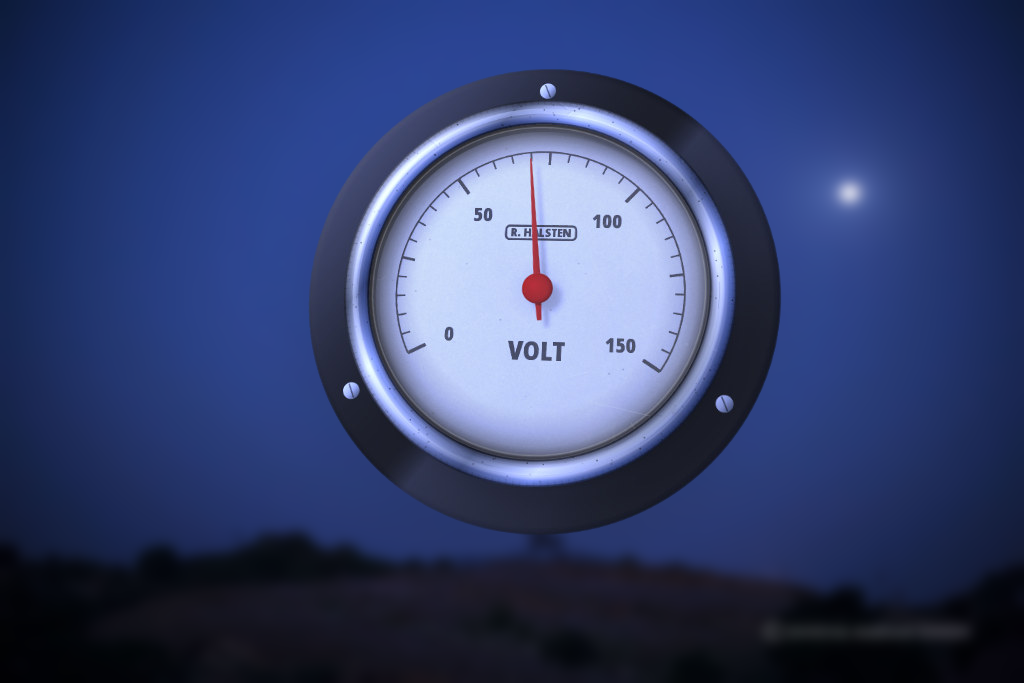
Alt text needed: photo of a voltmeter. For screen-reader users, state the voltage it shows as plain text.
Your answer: 70 V
